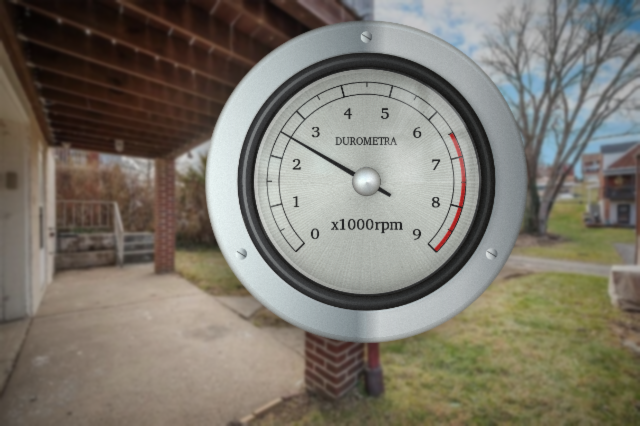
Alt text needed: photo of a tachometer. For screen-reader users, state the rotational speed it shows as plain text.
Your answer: 2500 rpm
